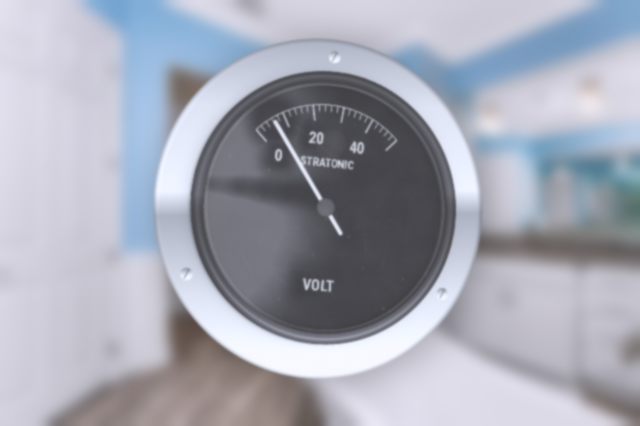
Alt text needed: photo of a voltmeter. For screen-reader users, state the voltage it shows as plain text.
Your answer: 6 V
